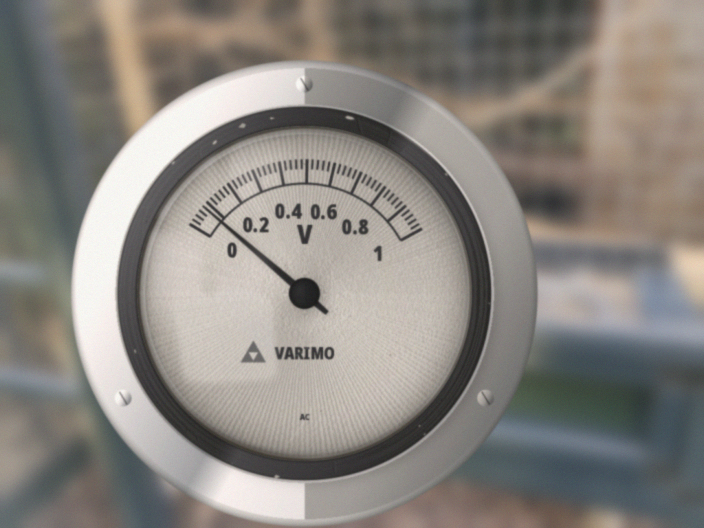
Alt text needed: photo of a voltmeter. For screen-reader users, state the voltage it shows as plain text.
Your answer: 0.08 V
